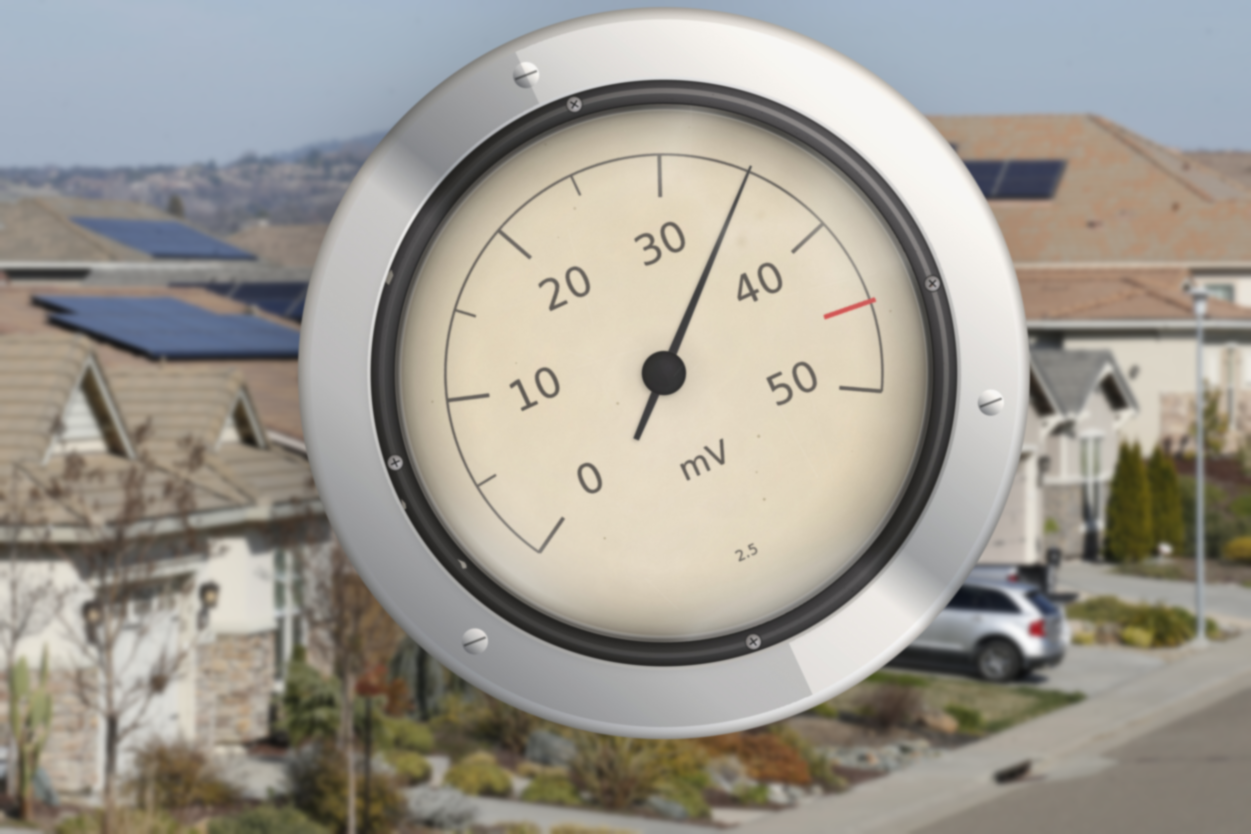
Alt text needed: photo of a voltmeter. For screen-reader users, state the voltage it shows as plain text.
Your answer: 35 mV
